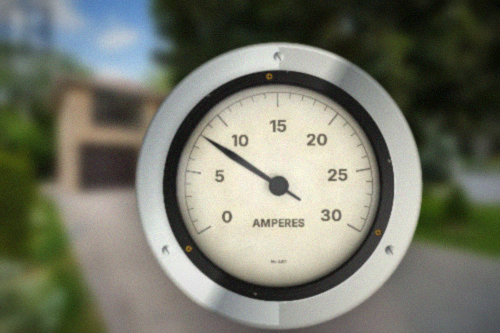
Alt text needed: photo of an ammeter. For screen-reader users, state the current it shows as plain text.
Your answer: 8 A
